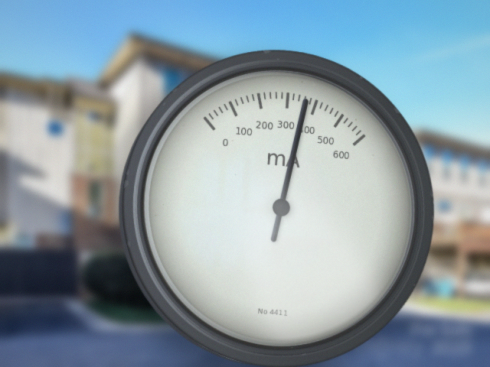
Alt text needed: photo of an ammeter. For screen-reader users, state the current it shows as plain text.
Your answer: 360 mA
